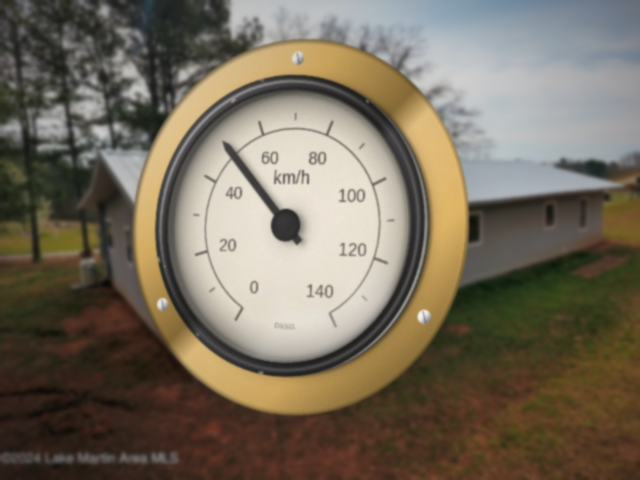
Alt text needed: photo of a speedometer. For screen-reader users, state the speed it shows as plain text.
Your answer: 50 km/h
